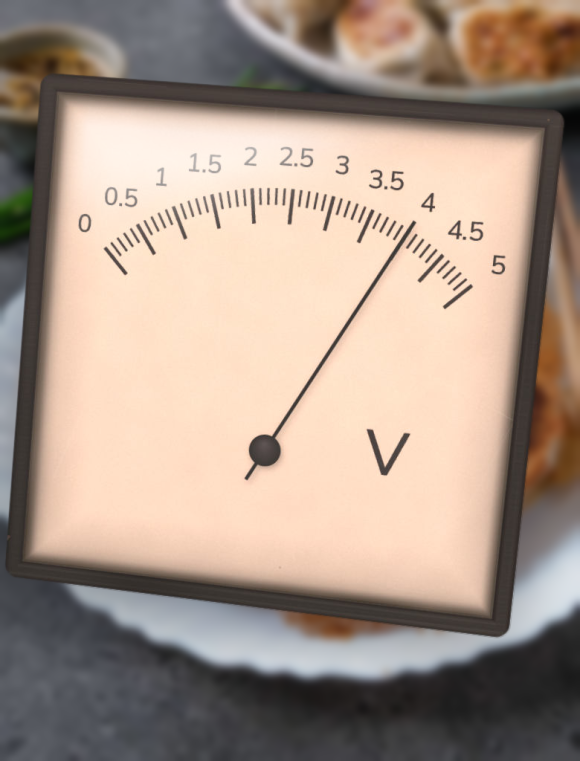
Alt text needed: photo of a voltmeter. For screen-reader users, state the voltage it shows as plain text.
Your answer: 4 V
